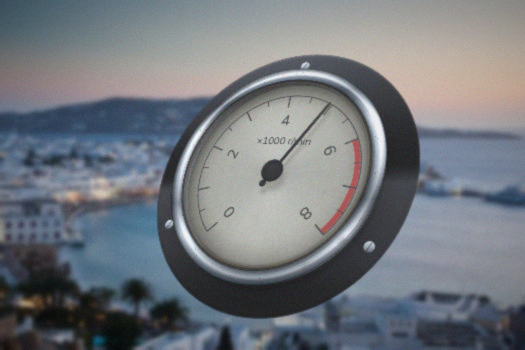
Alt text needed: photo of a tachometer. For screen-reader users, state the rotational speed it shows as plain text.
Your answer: 5000 rpm
